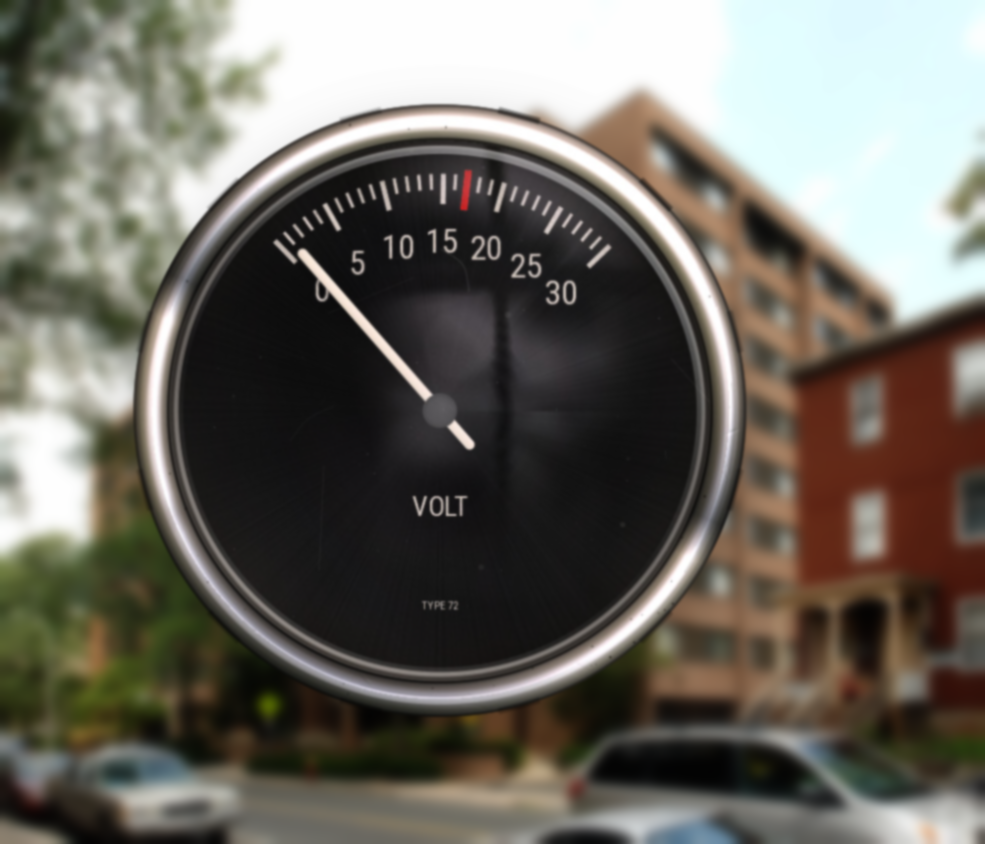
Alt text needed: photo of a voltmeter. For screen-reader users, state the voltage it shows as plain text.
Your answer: 1 V
